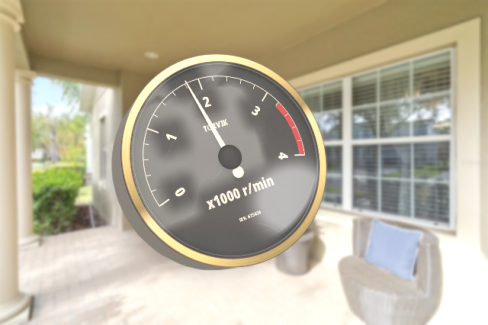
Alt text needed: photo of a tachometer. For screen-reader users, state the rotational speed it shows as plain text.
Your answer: 1800 rpm
